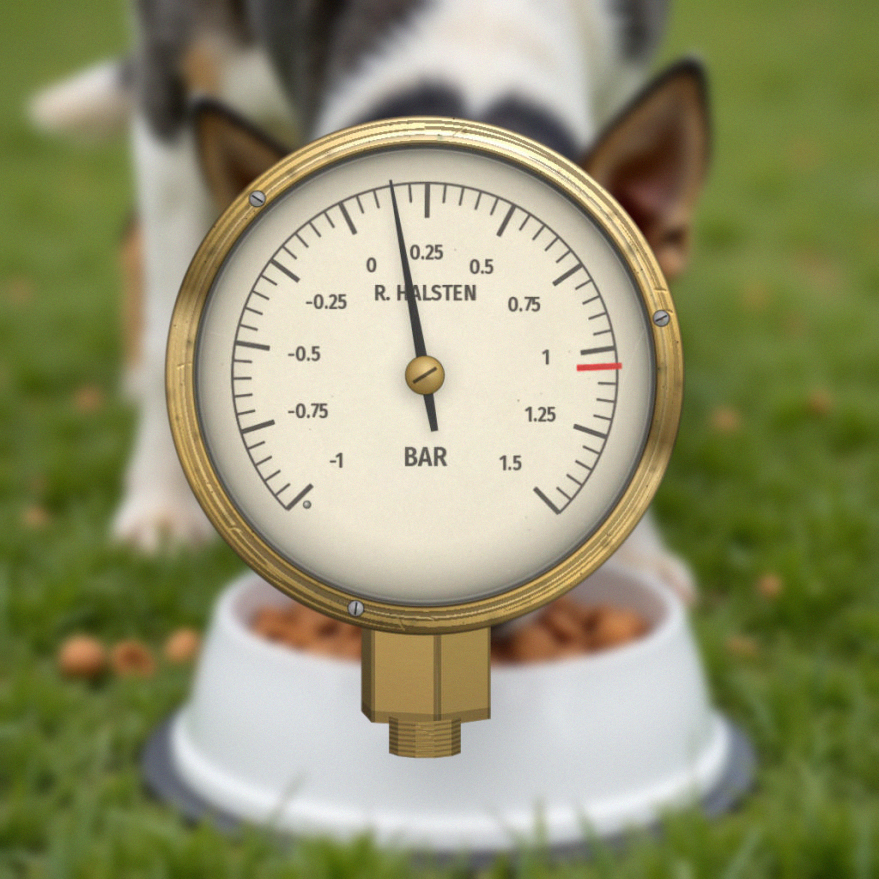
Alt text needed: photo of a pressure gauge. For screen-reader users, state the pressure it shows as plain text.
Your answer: 0.15 bar
